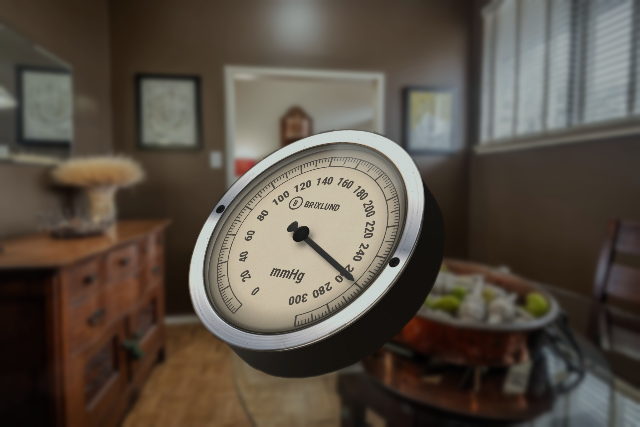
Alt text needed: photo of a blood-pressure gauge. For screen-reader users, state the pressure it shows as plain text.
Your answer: 260 mmHg
